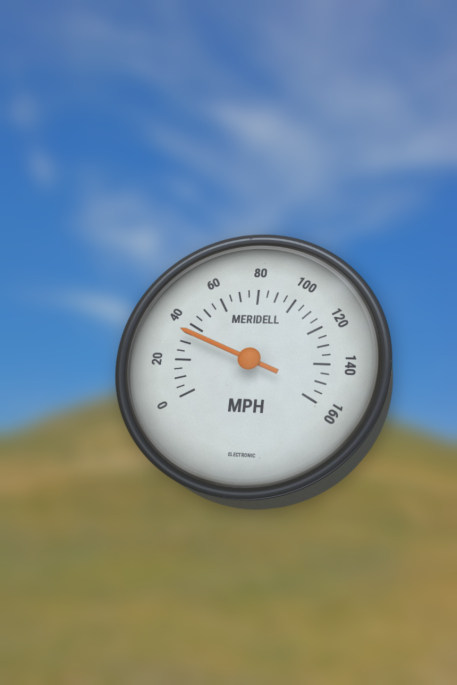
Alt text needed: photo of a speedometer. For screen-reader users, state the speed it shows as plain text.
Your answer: 35 mph
